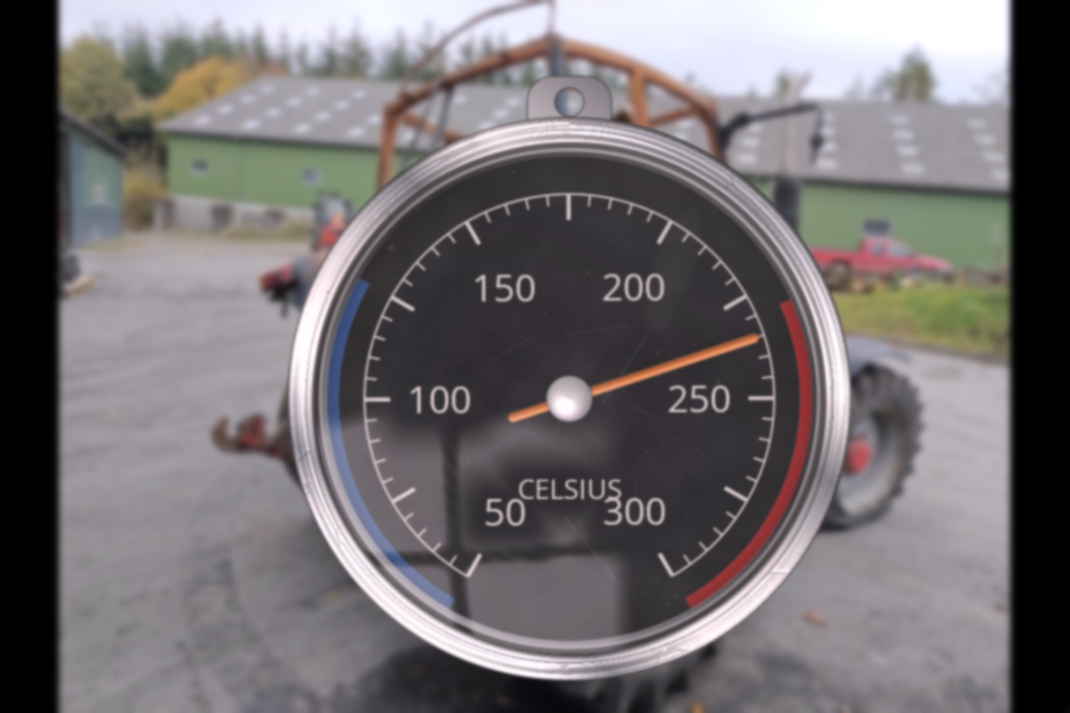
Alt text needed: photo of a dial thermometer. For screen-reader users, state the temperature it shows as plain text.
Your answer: 235 °C
